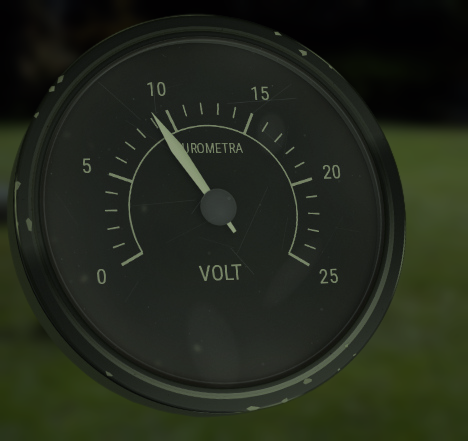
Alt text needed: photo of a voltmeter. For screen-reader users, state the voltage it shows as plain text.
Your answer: 9 V
